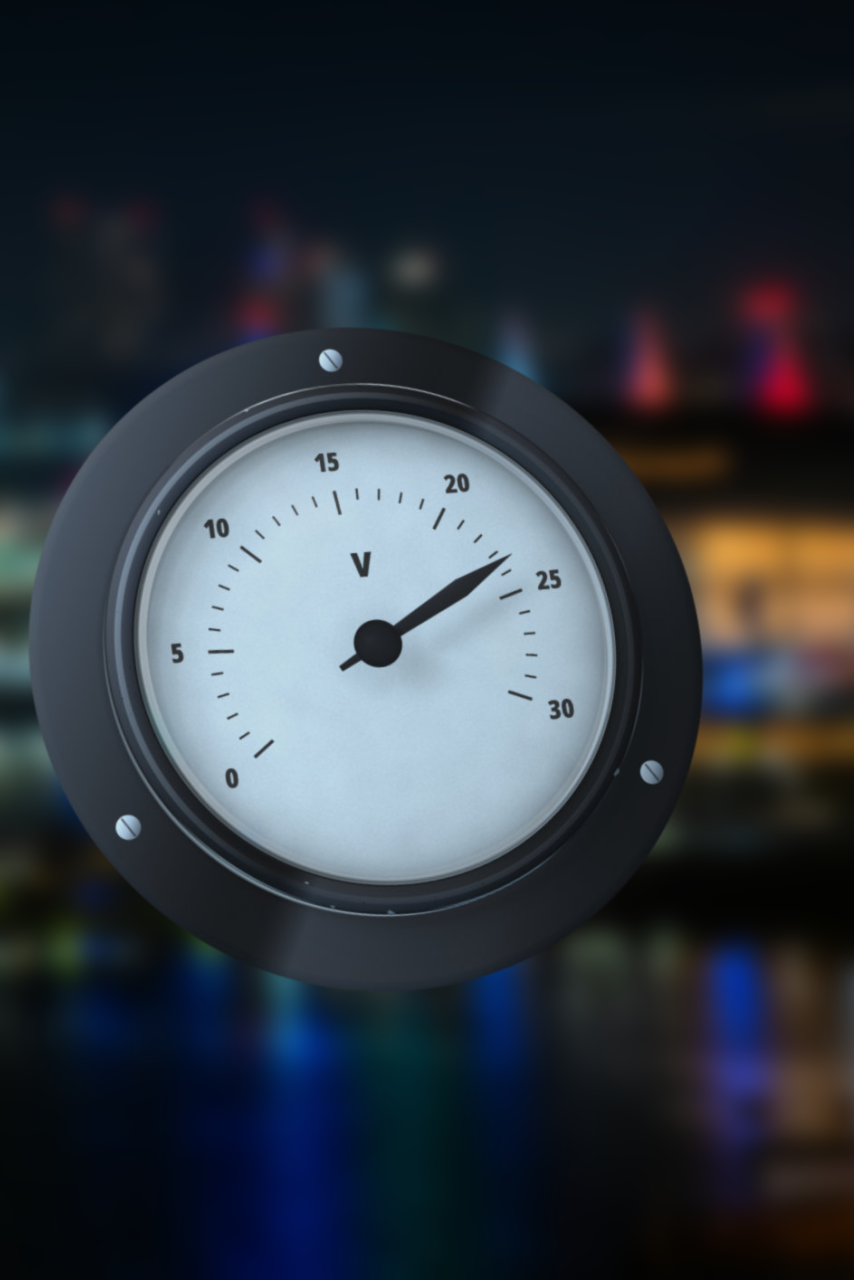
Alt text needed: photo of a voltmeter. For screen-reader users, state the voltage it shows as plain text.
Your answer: 23.5 V
